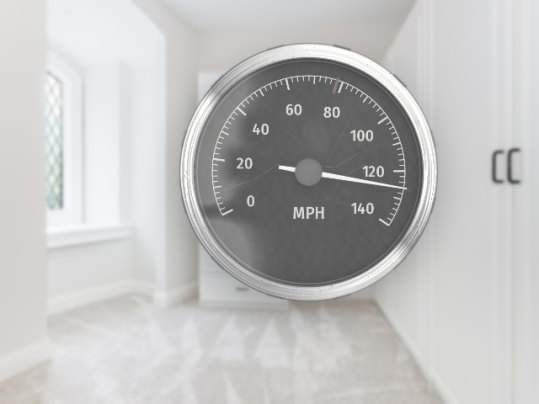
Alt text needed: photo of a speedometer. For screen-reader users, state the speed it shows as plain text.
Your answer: 126 mph
